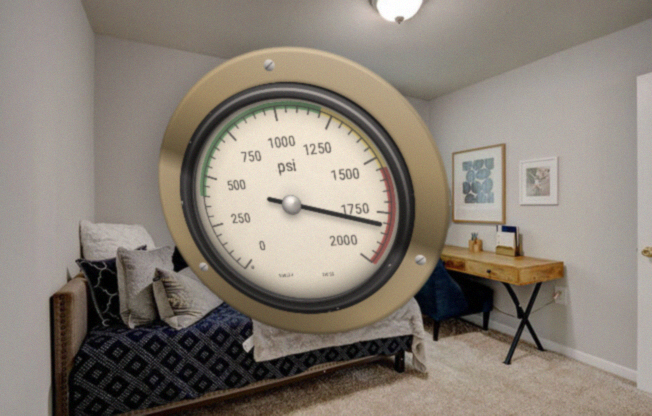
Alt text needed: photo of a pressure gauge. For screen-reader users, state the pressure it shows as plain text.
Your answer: 1800 psi
